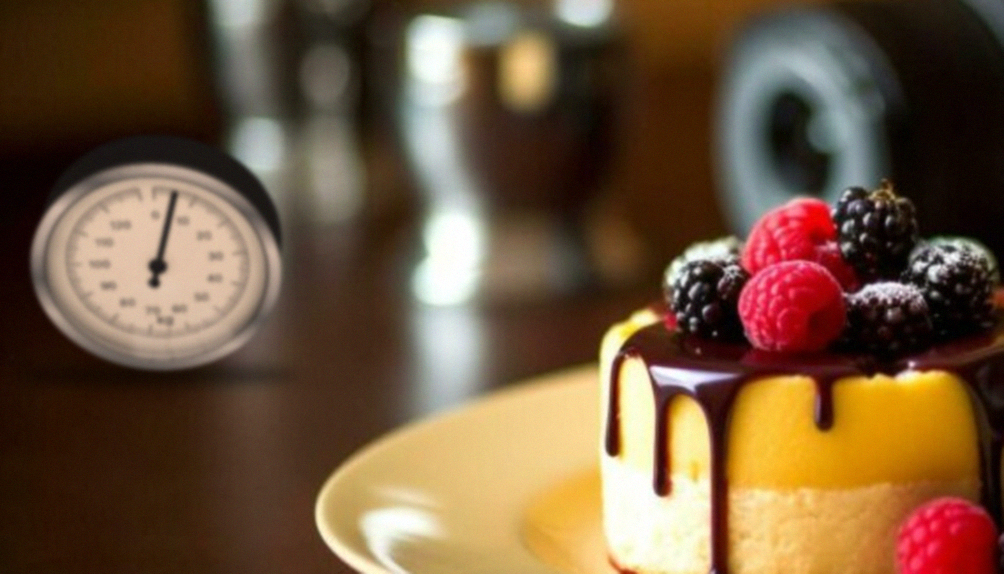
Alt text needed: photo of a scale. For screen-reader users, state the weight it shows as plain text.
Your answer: 5 kg
